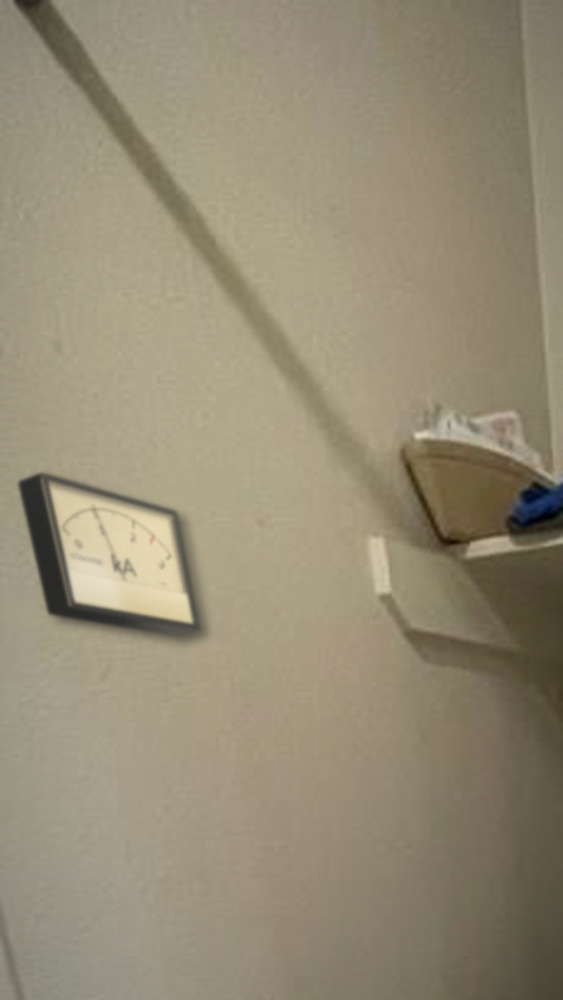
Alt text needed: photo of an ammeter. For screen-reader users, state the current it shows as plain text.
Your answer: 1 kA
